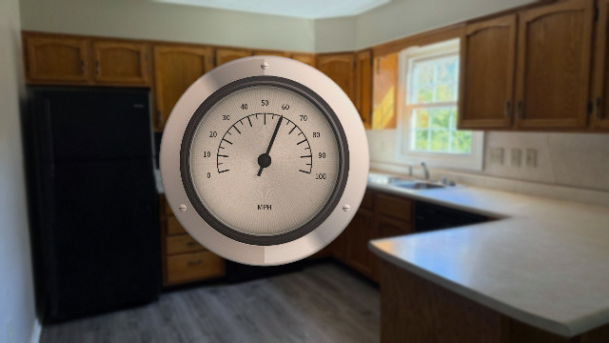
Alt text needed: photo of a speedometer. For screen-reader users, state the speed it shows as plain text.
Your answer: 60 mph
